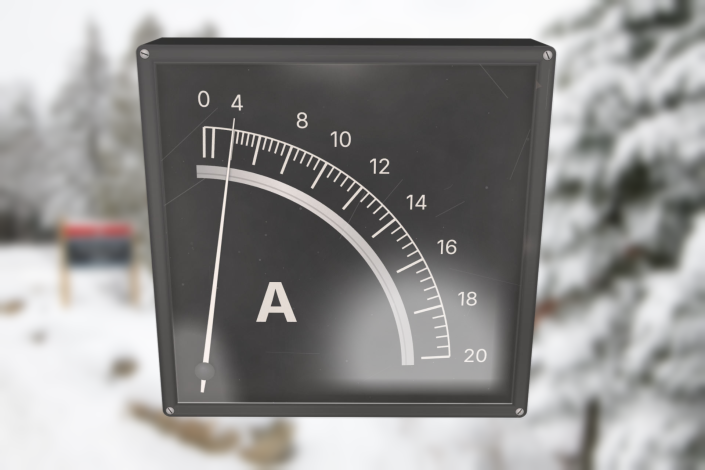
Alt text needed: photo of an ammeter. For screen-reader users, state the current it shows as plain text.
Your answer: 4 A
